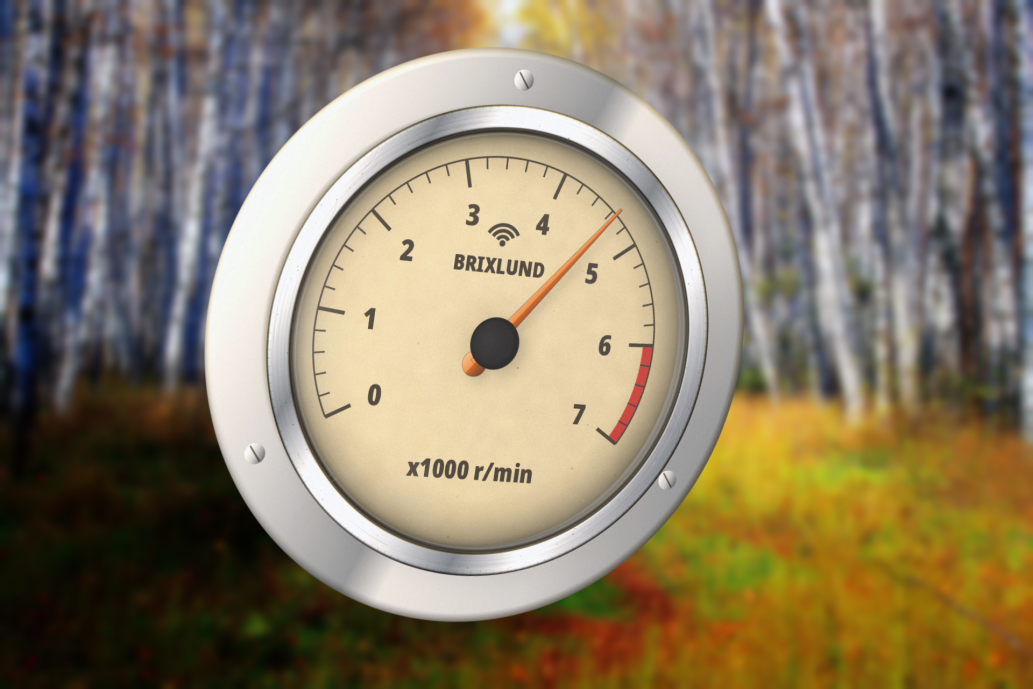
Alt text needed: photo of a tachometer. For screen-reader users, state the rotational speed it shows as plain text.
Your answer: 4600 rpm
